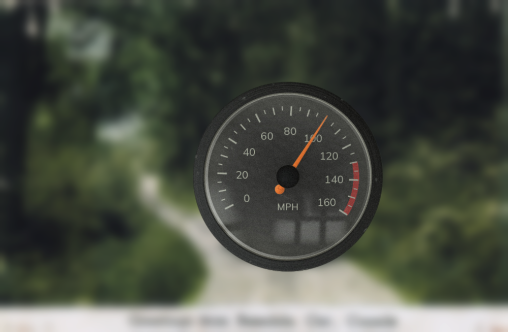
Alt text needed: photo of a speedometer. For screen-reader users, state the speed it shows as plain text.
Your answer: 100 mph
